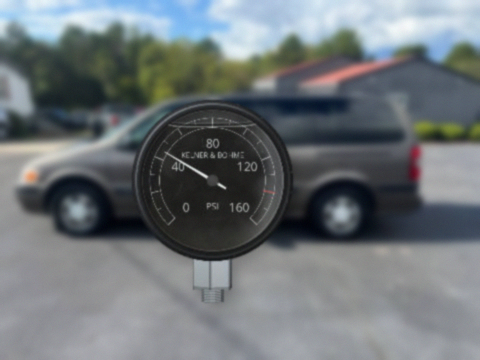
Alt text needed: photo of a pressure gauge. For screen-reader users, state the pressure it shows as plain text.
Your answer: 45 psi
